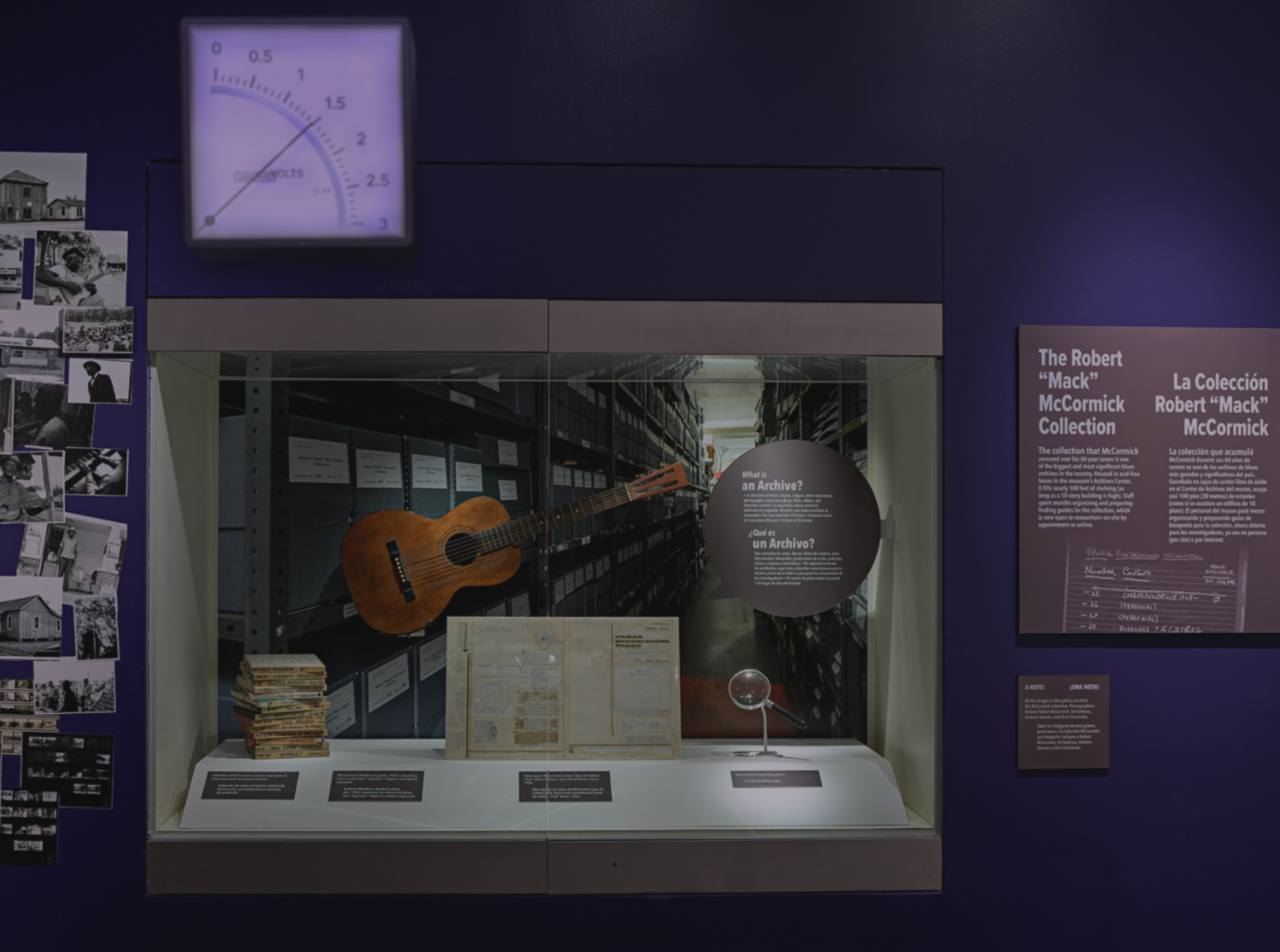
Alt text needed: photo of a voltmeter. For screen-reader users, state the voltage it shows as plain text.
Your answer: 1.5 V
